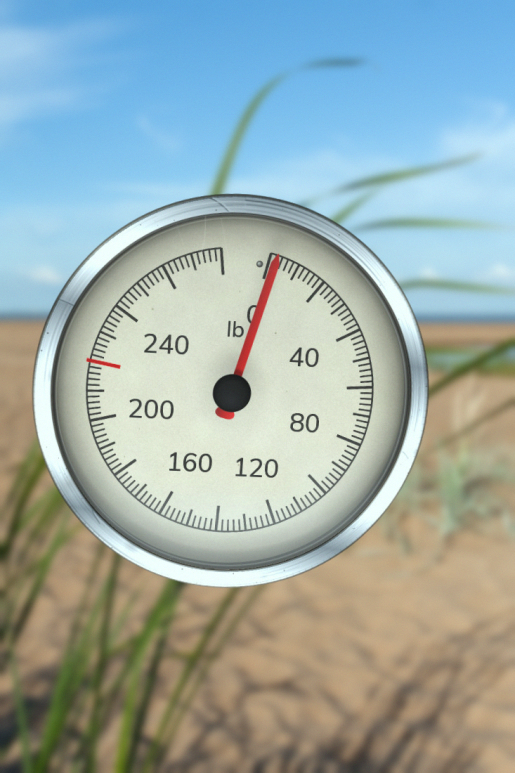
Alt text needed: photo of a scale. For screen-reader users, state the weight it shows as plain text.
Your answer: 2 lb
